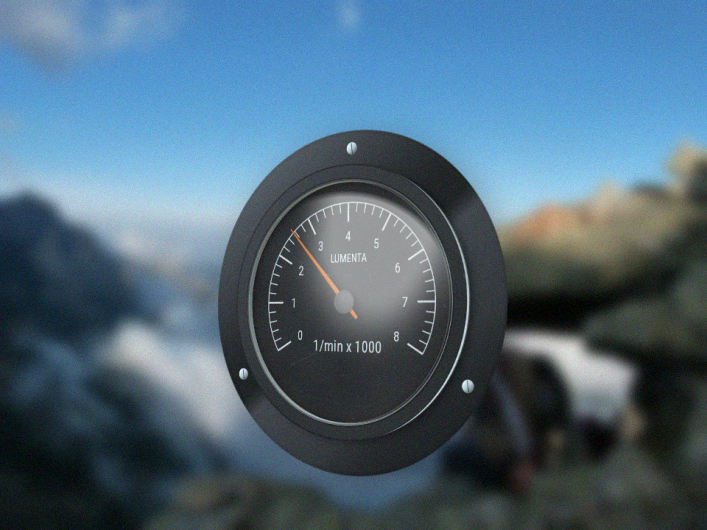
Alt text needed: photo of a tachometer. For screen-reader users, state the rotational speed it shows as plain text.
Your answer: 2600 rpm
